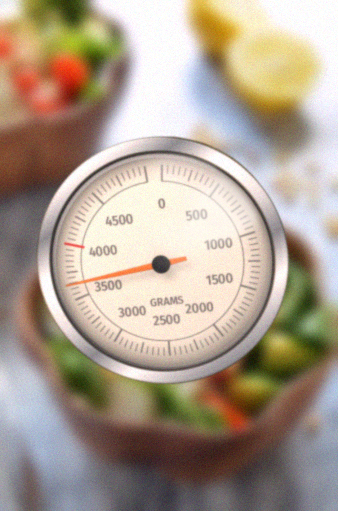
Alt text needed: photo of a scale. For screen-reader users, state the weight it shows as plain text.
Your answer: 3650 g
